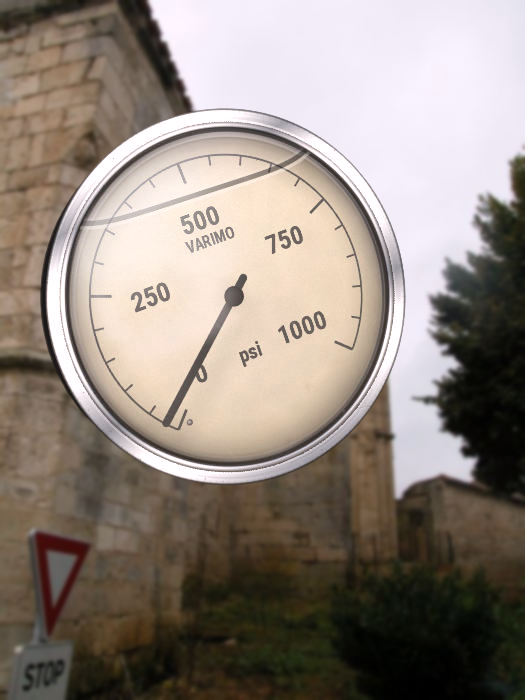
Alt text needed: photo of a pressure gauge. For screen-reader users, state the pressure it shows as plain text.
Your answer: 25 psi
